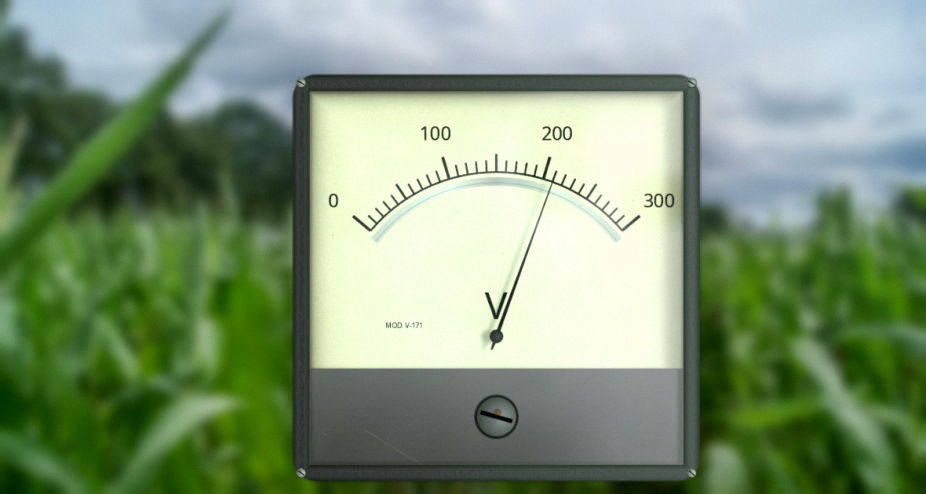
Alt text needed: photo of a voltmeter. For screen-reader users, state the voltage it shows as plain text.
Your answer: 210 V
